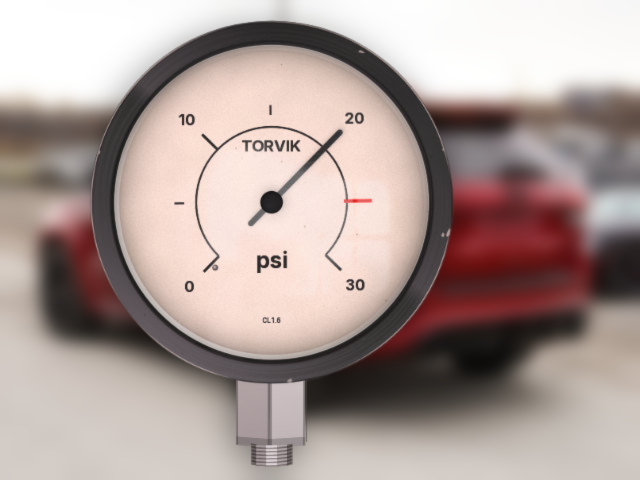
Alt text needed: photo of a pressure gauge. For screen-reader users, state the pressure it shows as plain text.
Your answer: 20 psi
